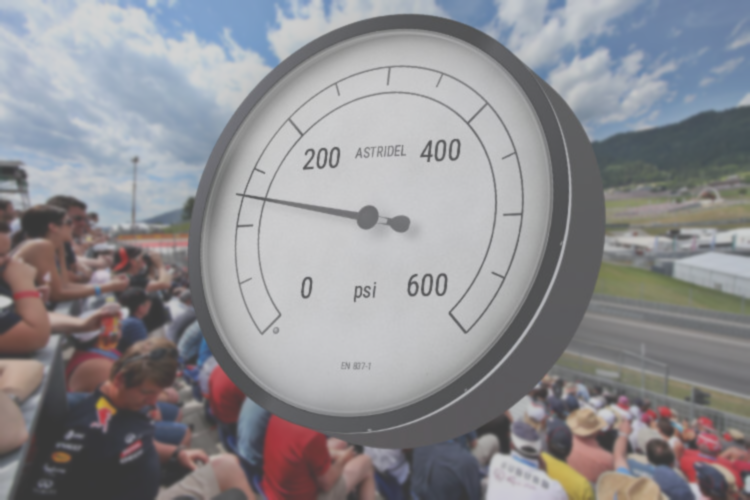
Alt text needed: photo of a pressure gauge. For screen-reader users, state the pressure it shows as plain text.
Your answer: 125 psi
